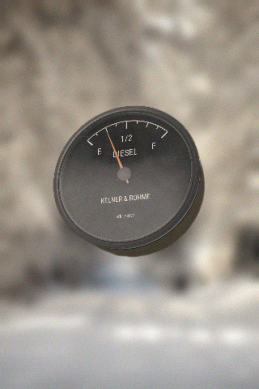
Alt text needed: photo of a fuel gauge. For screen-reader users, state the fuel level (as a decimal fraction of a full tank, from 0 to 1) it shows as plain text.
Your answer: 0.25
